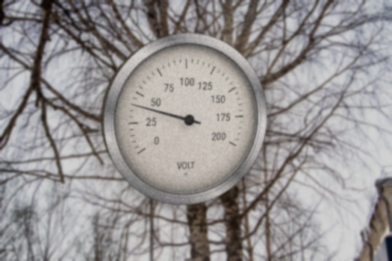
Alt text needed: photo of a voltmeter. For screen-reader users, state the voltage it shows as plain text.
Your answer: 40 V
